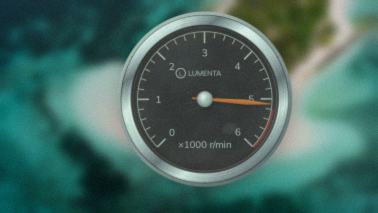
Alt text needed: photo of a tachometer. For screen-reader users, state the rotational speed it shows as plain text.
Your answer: 5100 rpm
